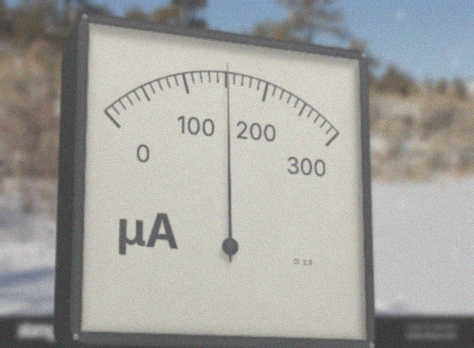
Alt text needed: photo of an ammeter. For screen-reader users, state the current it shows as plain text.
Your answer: 150 µA
